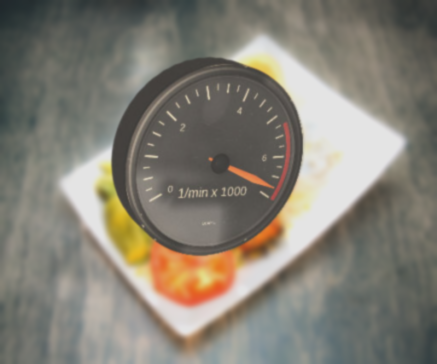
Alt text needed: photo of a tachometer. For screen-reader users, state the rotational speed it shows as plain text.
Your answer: 6750 rpm
